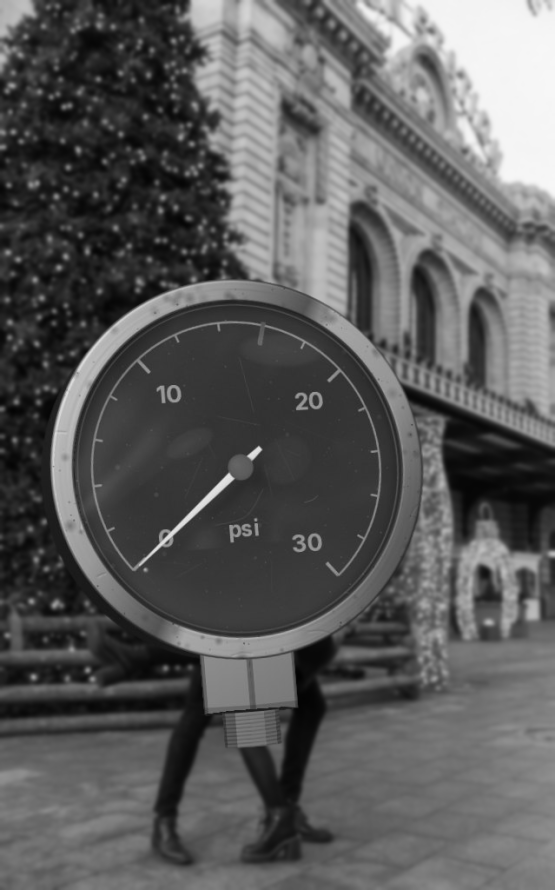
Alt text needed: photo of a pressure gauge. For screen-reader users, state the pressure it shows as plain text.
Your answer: 0 psi
